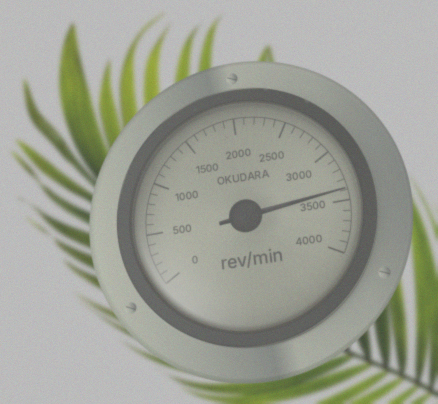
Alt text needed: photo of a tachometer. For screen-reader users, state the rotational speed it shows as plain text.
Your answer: 3400 rpm
